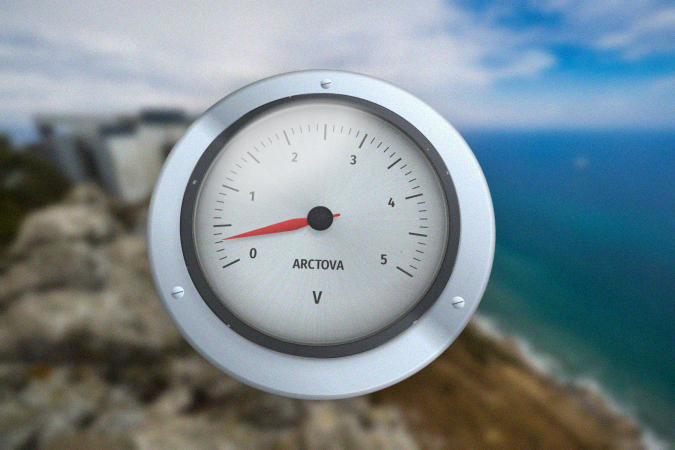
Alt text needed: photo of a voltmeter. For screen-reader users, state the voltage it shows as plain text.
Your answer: 0.3 V
